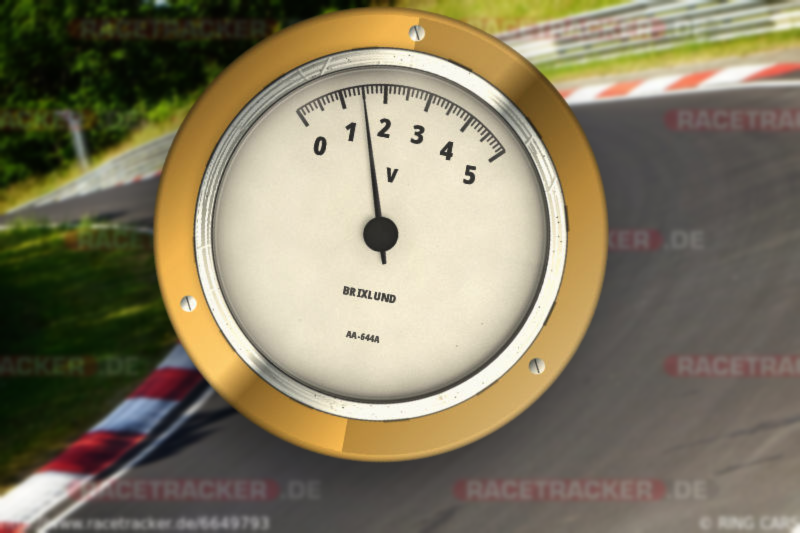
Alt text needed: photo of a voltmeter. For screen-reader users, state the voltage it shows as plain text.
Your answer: 1.5 V
